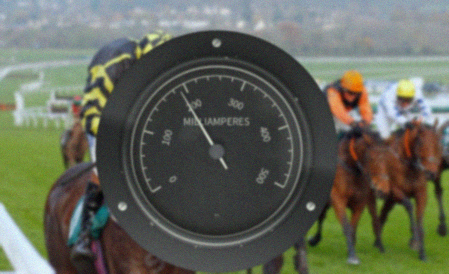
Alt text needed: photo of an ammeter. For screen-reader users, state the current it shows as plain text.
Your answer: 190 mA
